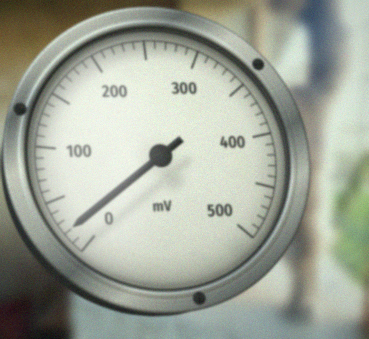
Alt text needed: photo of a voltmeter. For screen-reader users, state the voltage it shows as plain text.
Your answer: 20 mV
